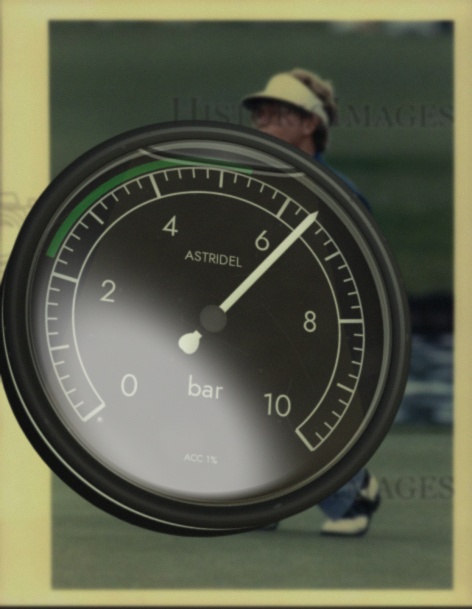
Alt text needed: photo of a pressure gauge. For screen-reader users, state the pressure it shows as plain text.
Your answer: 6.4 bar
